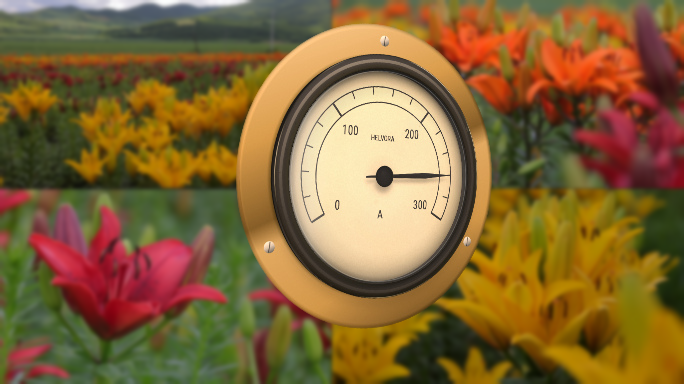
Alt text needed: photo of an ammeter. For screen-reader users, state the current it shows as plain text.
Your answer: 260 A
